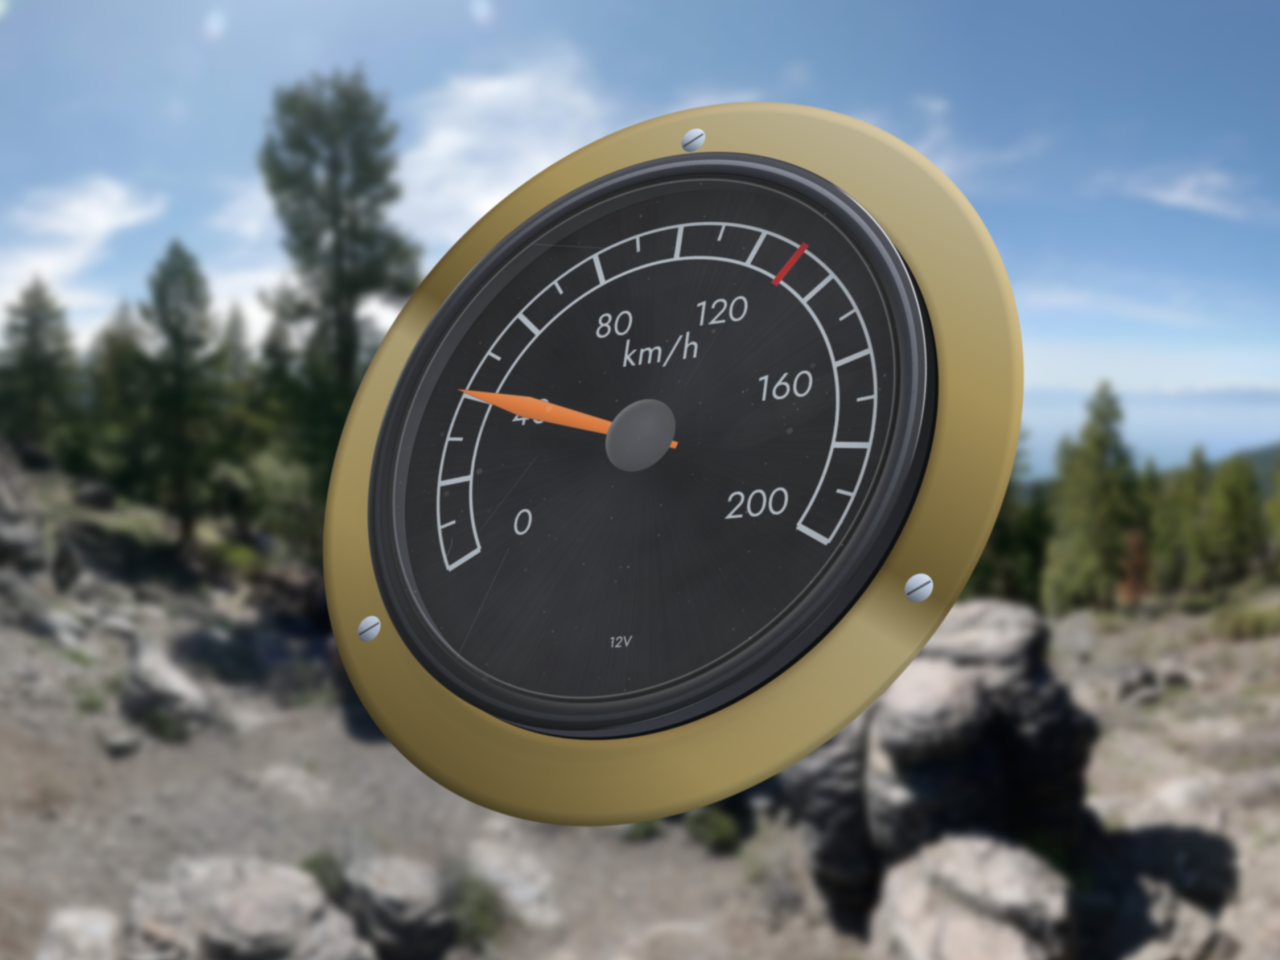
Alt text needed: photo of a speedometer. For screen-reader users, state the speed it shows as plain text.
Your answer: 40 km/h
